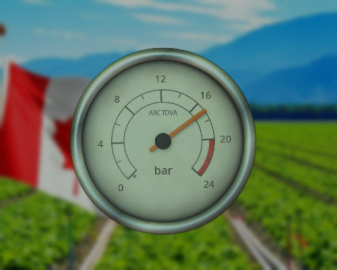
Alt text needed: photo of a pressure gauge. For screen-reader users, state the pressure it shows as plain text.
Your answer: 17 bar
